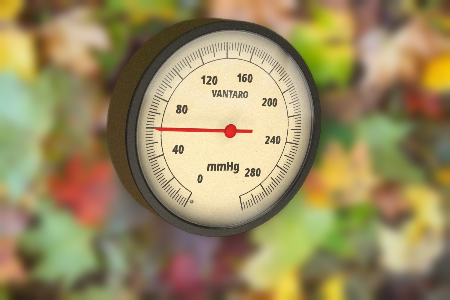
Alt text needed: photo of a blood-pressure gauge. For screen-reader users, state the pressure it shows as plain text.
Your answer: 60 mmHg
